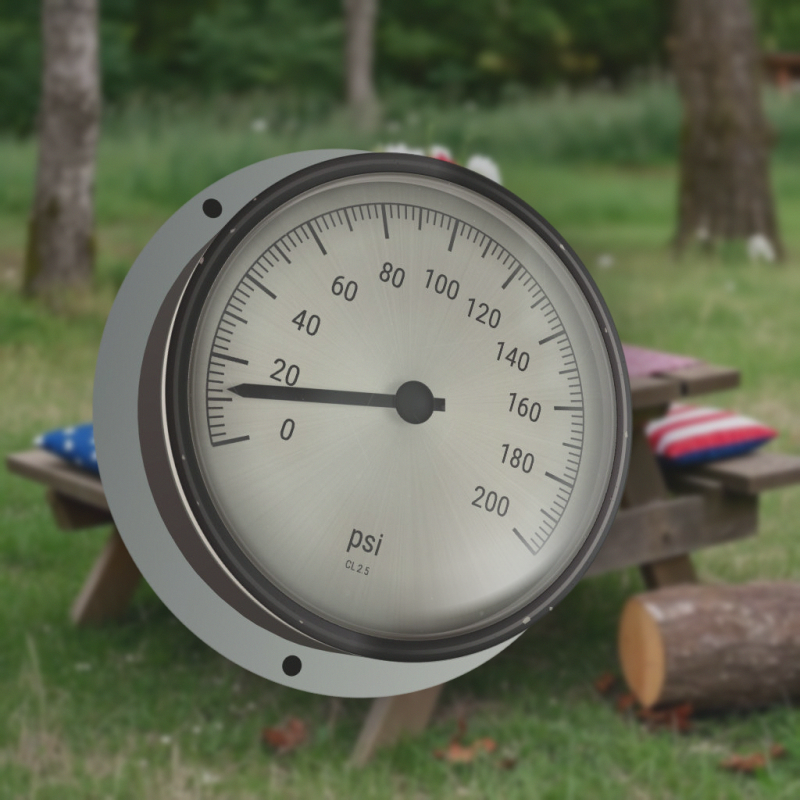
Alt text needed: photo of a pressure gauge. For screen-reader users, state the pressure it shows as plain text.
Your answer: 12 psi
